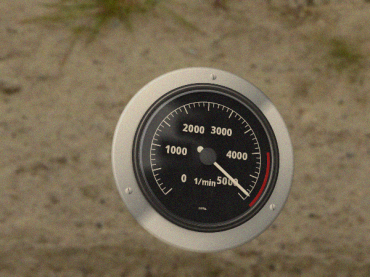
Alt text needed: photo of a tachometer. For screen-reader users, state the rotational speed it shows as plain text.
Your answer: 4900 rpm
